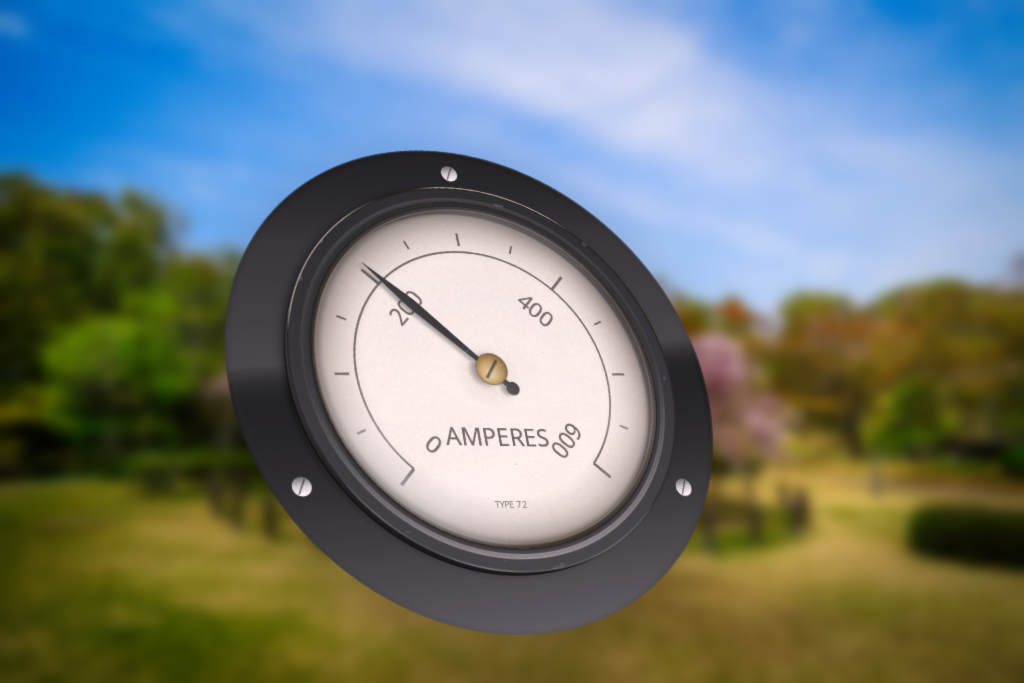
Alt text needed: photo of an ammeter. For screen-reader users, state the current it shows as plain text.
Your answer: 200 A
